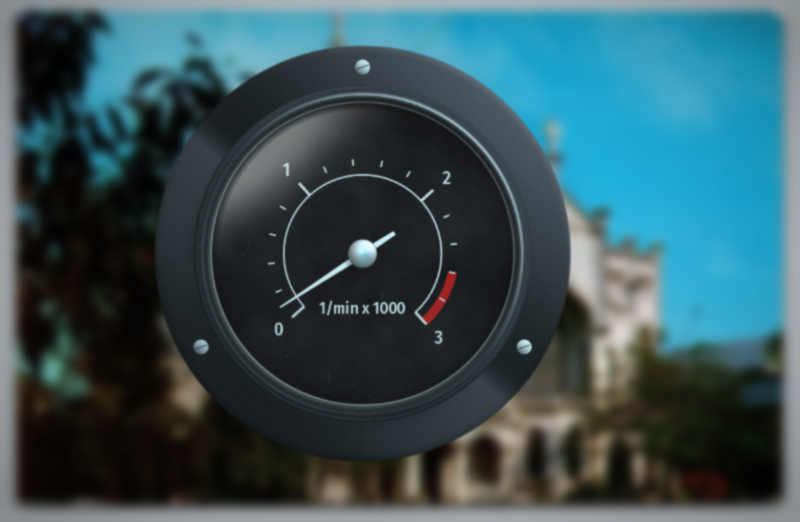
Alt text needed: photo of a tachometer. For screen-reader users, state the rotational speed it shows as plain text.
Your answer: 100 rpm
